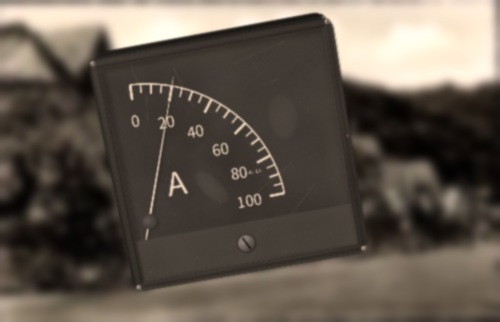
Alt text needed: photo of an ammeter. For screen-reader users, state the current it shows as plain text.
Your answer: 20 A
